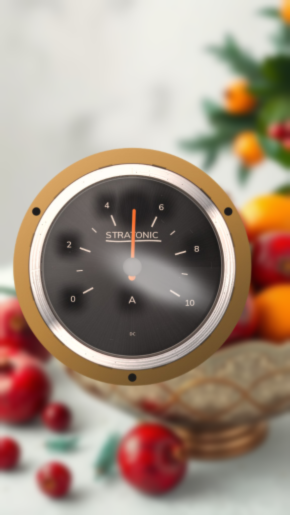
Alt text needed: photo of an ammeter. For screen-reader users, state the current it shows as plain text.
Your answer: 5 A
